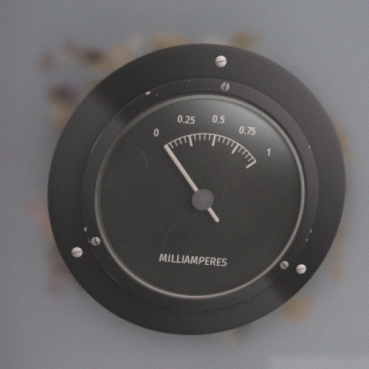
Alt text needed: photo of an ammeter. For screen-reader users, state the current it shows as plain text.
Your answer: 0 mA
